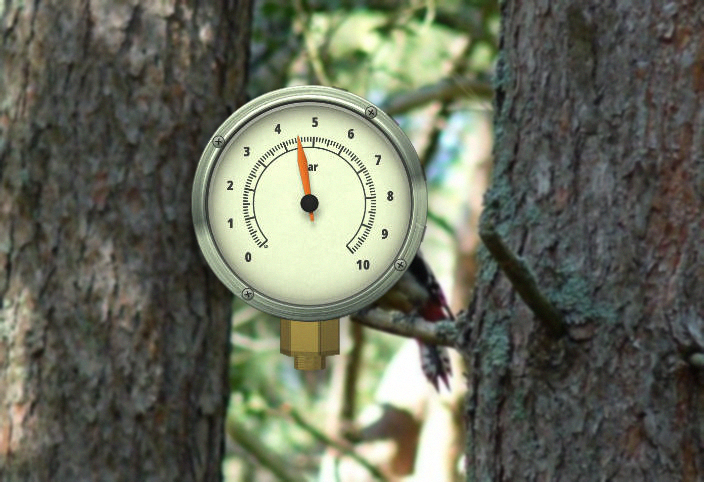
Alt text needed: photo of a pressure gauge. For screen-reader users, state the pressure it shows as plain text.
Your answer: 4.5 bar
